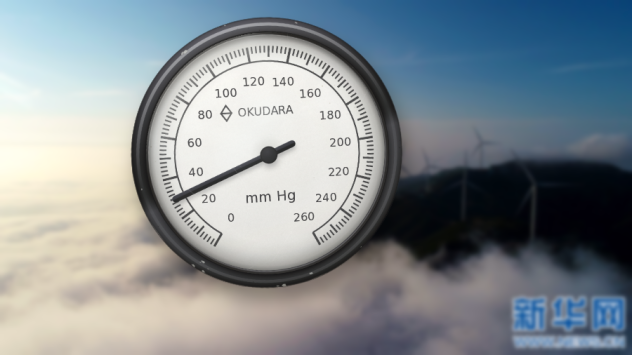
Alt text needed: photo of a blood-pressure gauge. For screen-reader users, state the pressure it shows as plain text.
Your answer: 30 mmHg
